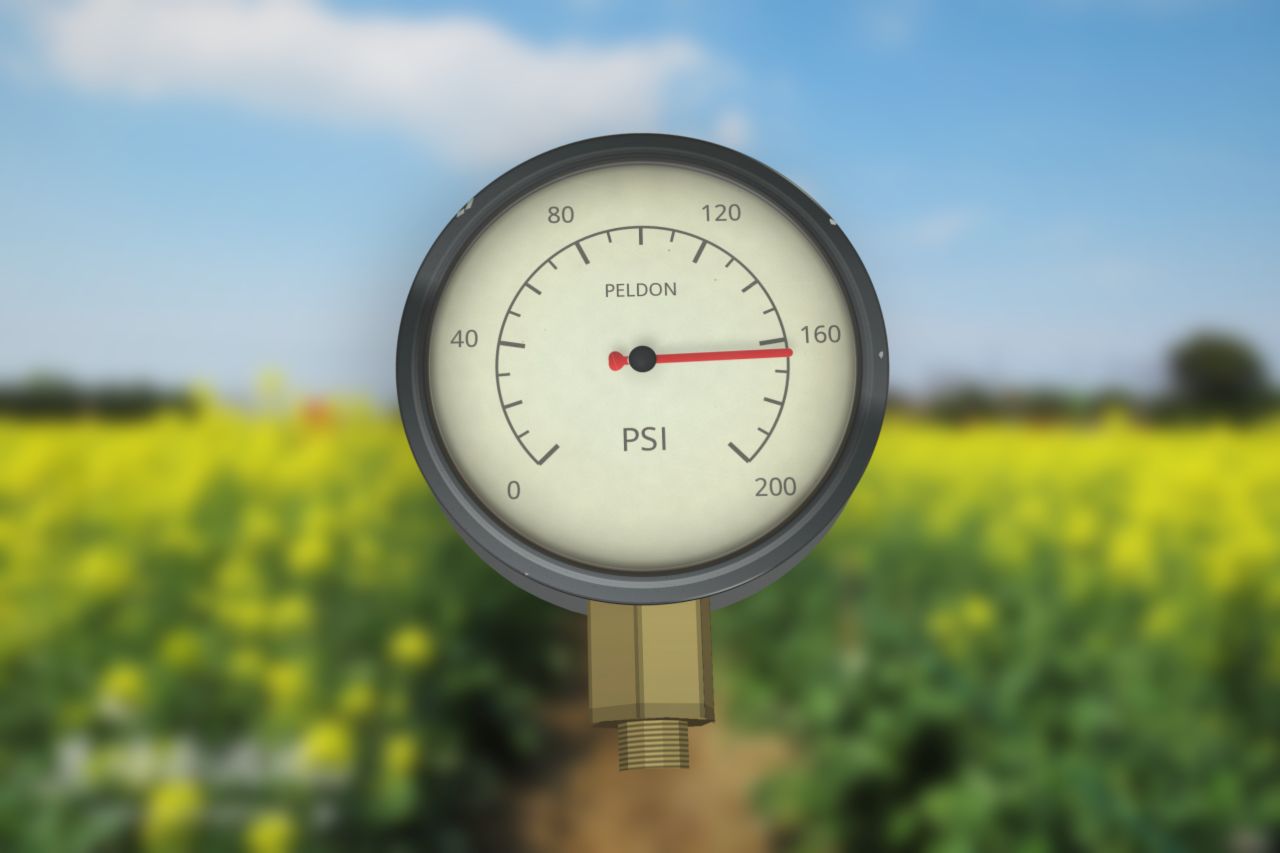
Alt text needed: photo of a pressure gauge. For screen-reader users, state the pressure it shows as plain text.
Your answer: 165 psi
